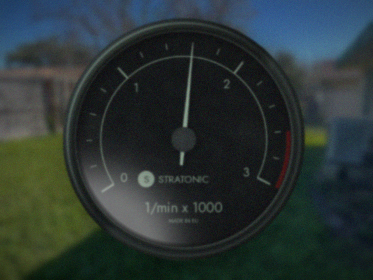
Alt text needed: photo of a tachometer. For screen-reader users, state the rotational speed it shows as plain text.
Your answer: 1600 rpm
